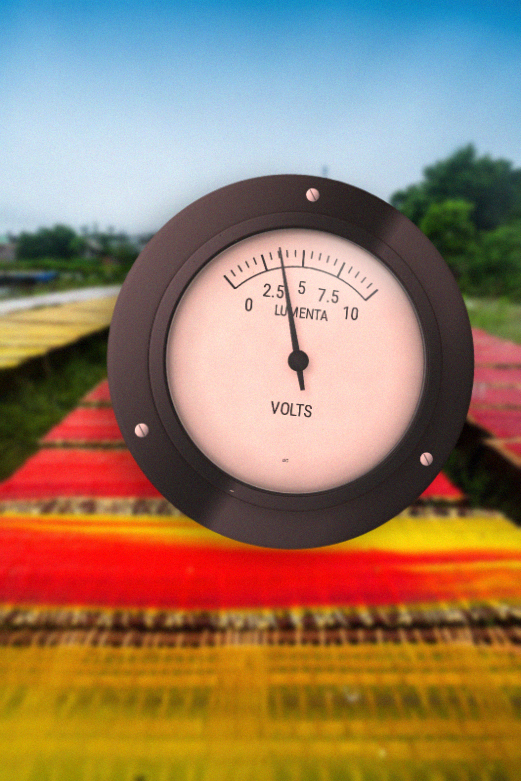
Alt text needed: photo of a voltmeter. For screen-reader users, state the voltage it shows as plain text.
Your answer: 3.5 V
